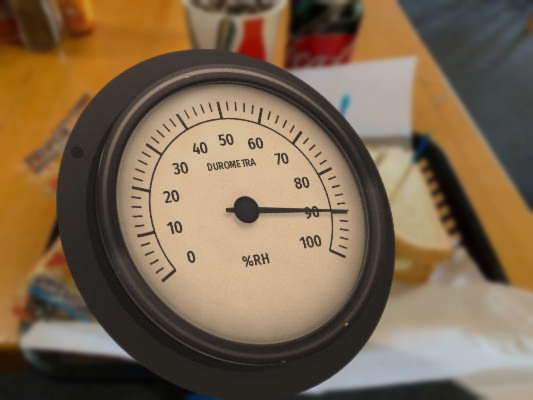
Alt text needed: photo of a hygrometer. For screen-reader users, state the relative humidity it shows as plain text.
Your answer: 90 %
